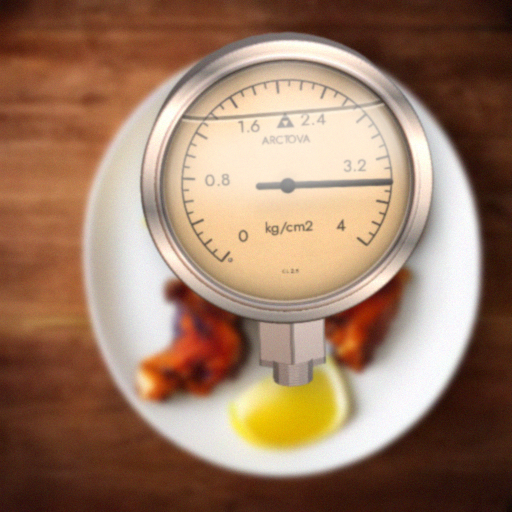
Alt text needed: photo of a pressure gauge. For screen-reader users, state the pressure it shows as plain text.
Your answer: 3.4 kg/cm²
